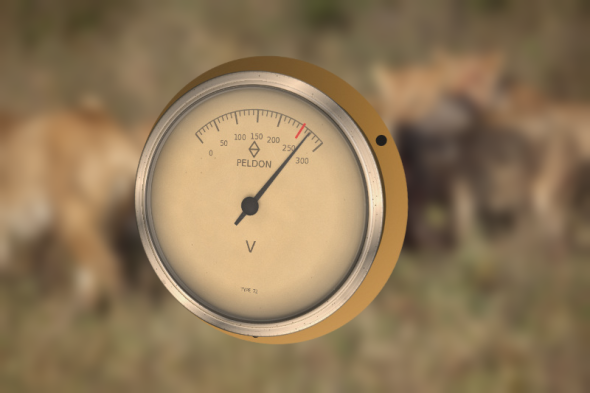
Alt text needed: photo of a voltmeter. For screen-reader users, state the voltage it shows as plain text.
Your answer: 270 V
